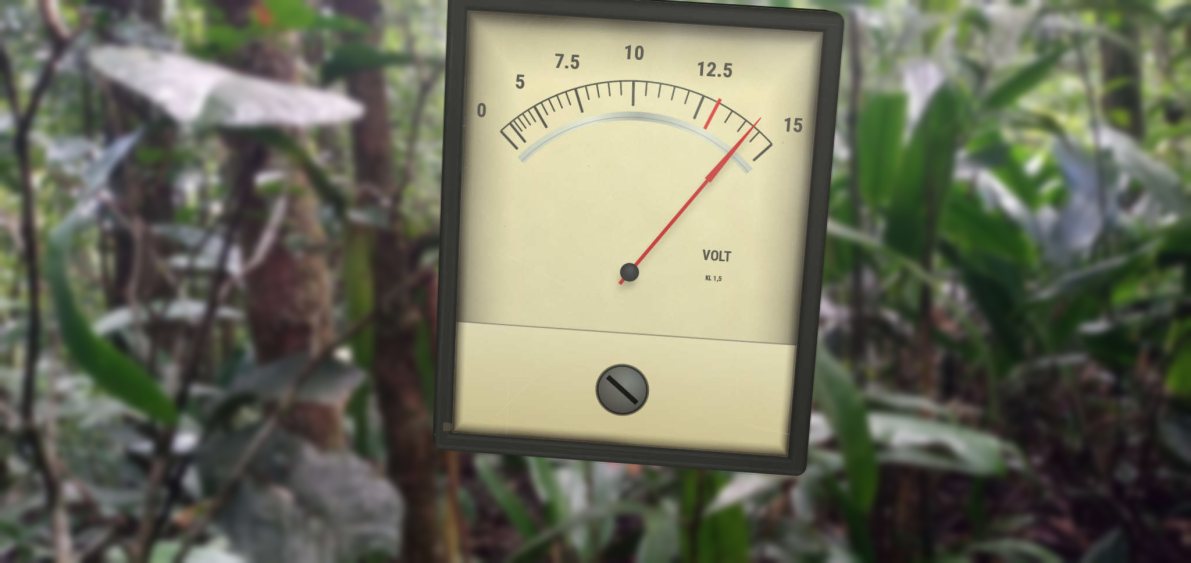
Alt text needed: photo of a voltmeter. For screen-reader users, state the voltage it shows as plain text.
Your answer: 14.25 V
